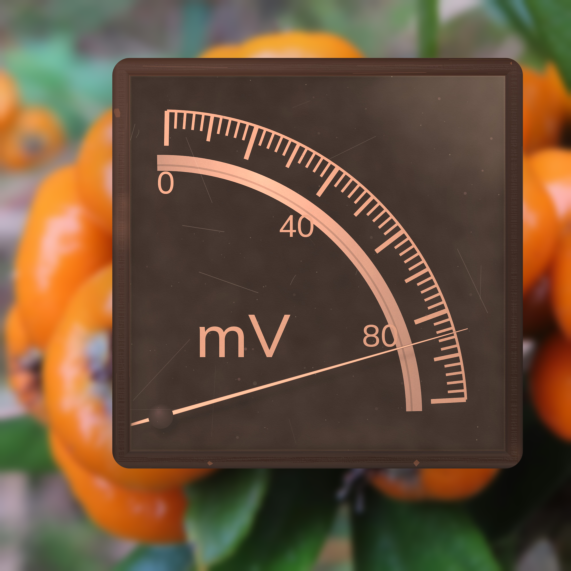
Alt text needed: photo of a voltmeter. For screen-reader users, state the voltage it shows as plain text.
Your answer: 85 mV
